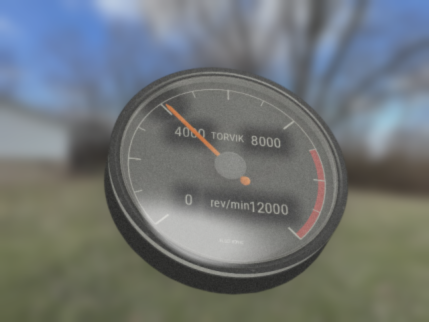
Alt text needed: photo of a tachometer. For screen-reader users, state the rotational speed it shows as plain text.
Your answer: 4000 rpm
